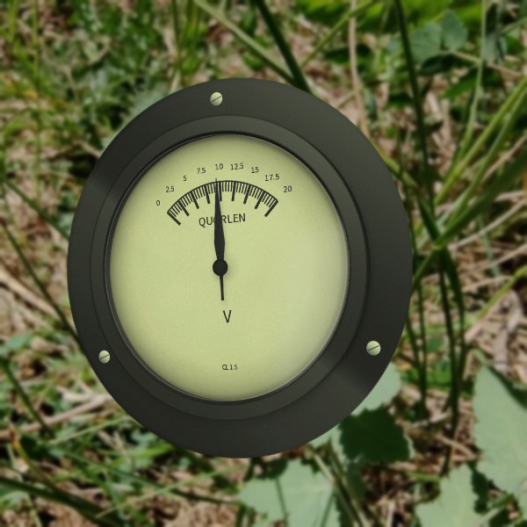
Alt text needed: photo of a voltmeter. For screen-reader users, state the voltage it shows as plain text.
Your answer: 10 V
